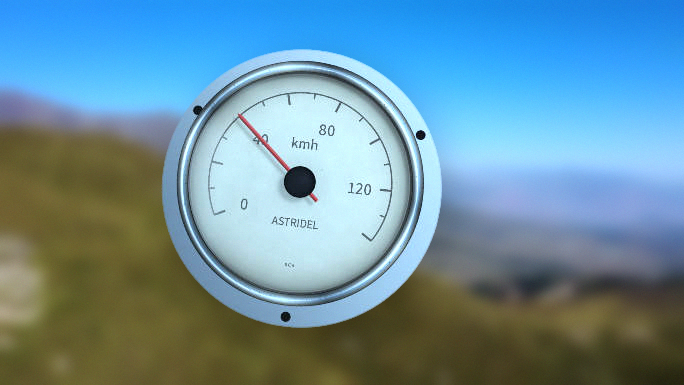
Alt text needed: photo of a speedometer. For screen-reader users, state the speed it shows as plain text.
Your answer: 40 km/h
